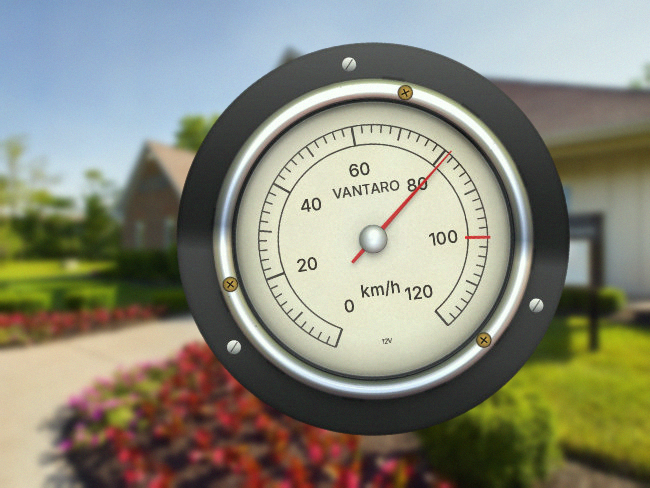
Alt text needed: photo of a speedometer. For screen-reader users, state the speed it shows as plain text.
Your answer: 81 km/h
